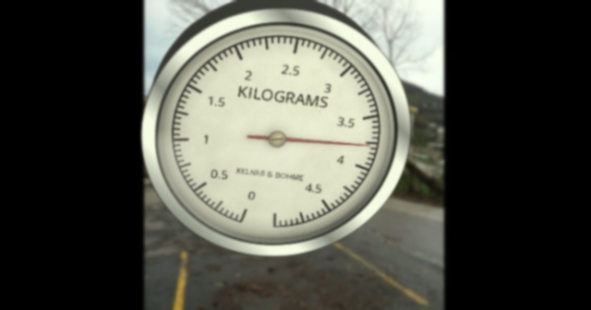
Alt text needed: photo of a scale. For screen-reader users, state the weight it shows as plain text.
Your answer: 3.75 kg
